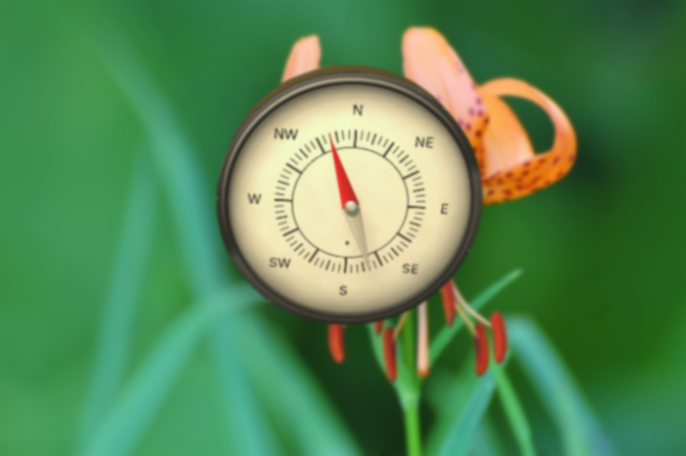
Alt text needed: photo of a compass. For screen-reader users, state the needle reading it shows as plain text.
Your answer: 340 °
